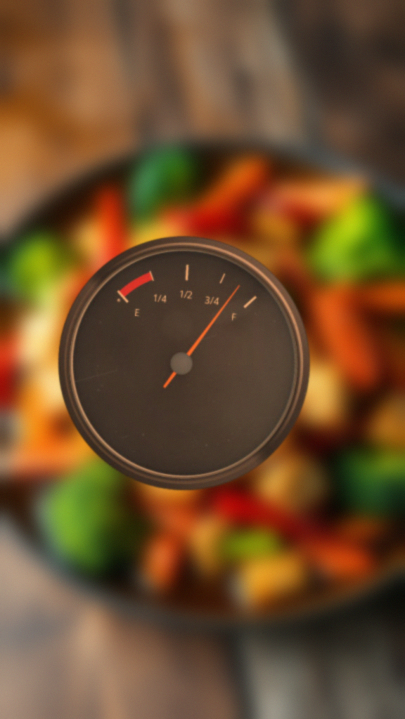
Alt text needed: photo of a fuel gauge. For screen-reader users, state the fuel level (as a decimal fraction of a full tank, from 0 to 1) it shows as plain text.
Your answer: 0.875
